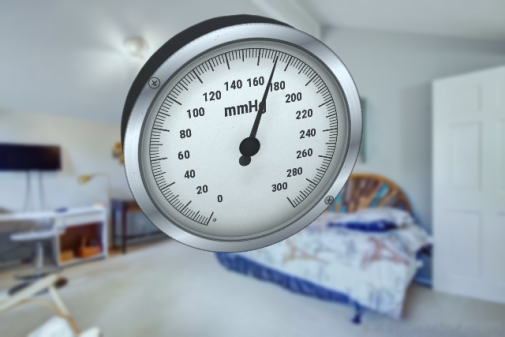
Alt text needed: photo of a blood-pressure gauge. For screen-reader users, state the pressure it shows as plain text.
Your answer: 170 mmHg
